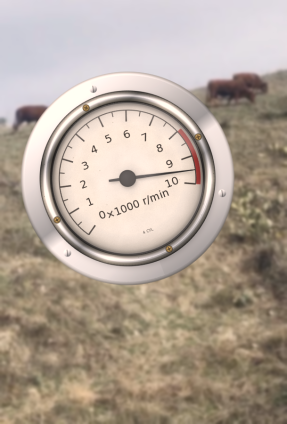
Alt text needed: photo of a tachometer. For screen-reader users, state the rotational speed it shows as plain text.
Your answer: 9500 rpm
